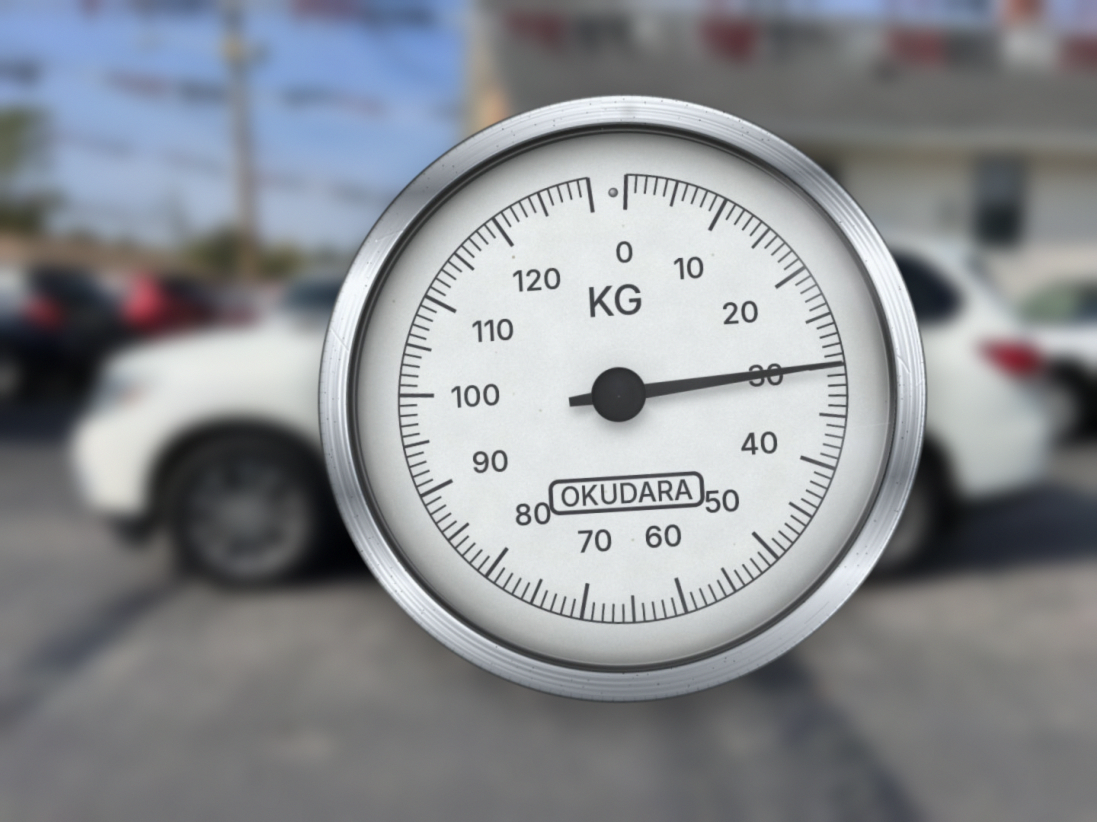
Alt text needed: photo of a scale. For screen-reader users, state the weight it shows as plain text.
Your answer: 30 kg
